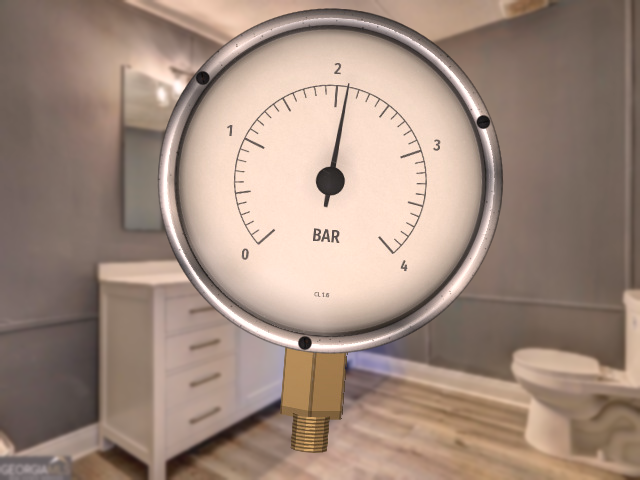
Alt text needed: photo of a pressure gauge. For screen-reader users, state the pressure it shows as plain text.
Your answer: 2.1 bar
